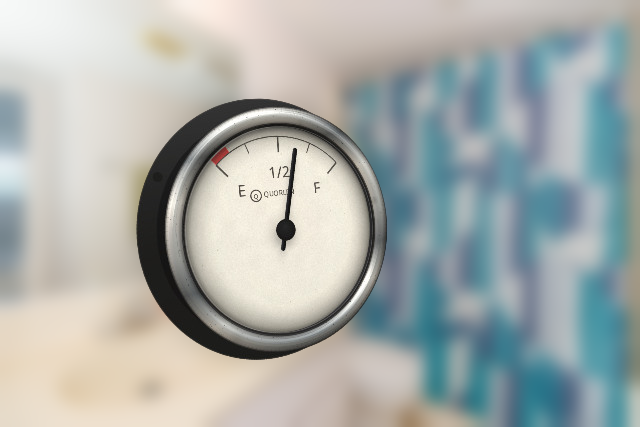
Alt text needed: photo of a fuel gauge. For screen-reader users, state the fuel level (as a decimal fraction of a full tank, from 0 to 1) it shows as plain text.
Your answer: 0.625
